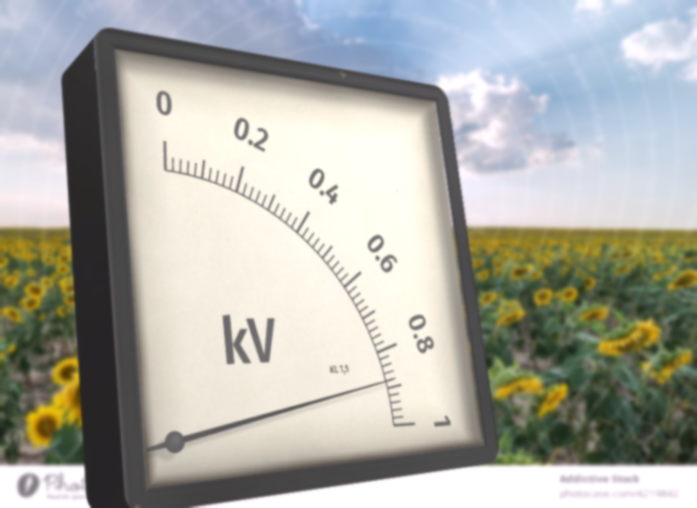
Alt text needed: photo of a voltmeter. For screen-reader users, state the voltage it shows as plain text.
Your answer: 0.88 kV
